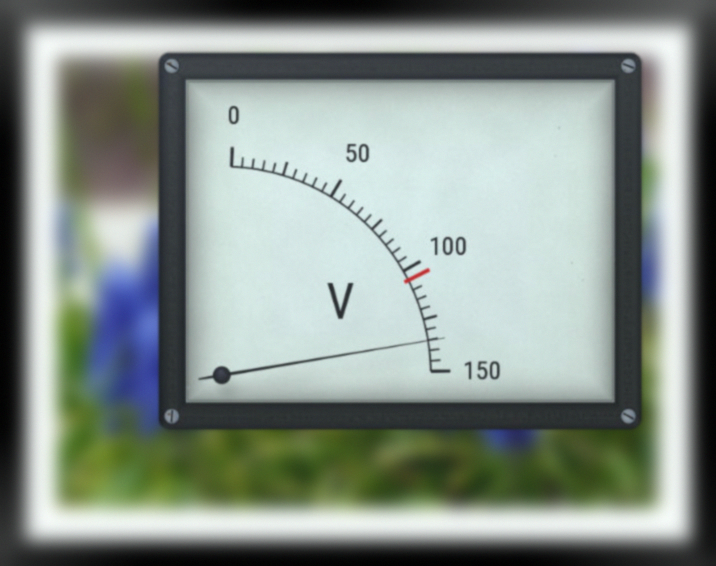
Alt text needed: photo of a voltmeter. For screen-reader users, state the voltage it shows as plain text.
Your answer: 135 V
